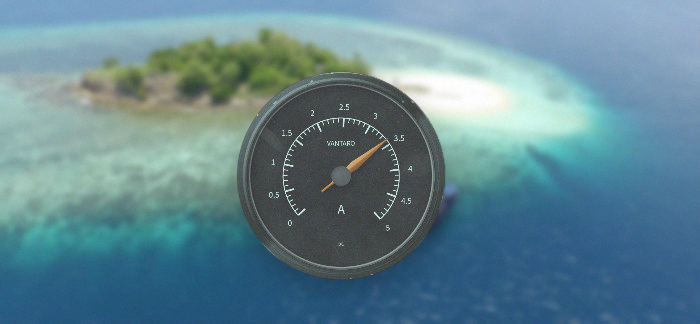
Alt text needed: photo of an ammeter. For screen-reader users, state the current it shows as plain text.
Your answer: 3.4 A
